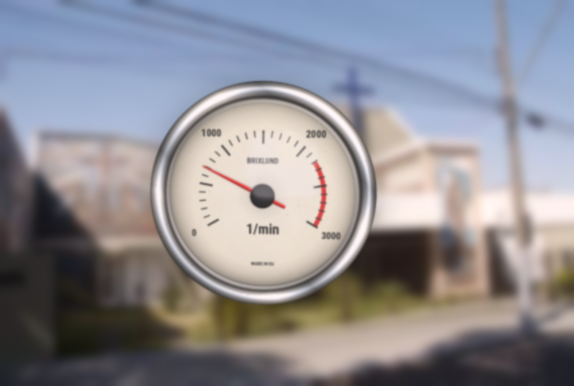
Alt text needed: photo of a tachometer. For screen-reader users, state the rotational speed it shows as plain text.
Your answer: 700 rpm
